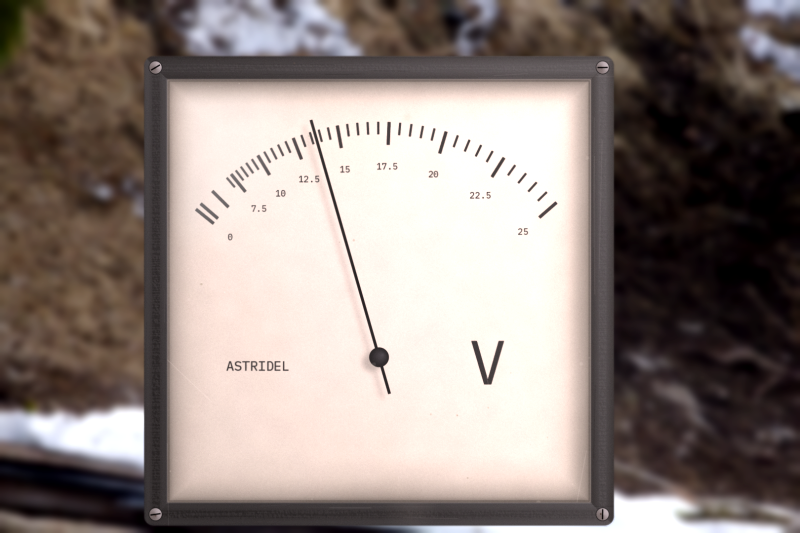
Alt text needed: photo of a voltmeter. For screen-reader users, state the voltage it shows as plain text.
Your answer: 13.75 V
